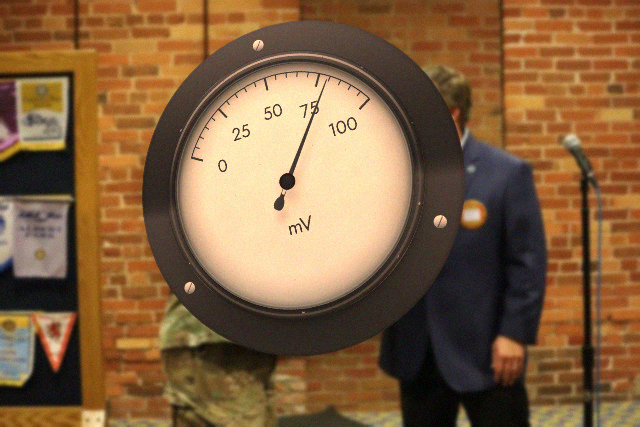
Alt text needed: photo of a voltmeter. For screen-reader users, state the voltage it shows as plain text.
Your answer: 80 mV
